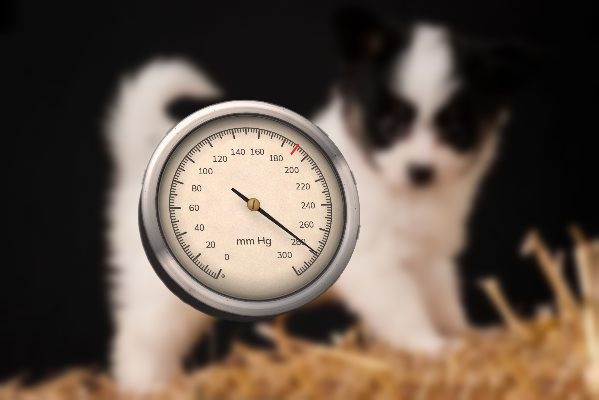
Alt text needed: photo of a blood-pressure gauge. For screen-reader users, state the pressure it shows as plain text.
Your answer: 280 mmHg
